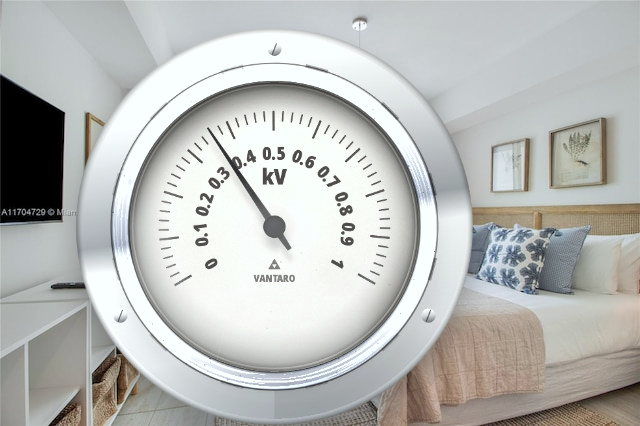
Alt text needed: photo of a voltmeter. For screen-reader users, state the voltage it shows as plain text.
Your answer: 0.36 kV
